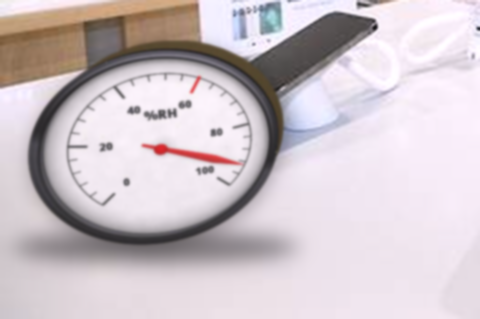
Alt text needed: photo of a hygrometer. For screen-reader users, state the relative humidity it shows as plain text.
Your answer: 92 %
